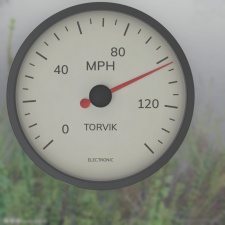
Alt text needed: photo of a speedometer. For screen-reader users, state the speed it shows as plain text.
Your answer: 102.5 mph
